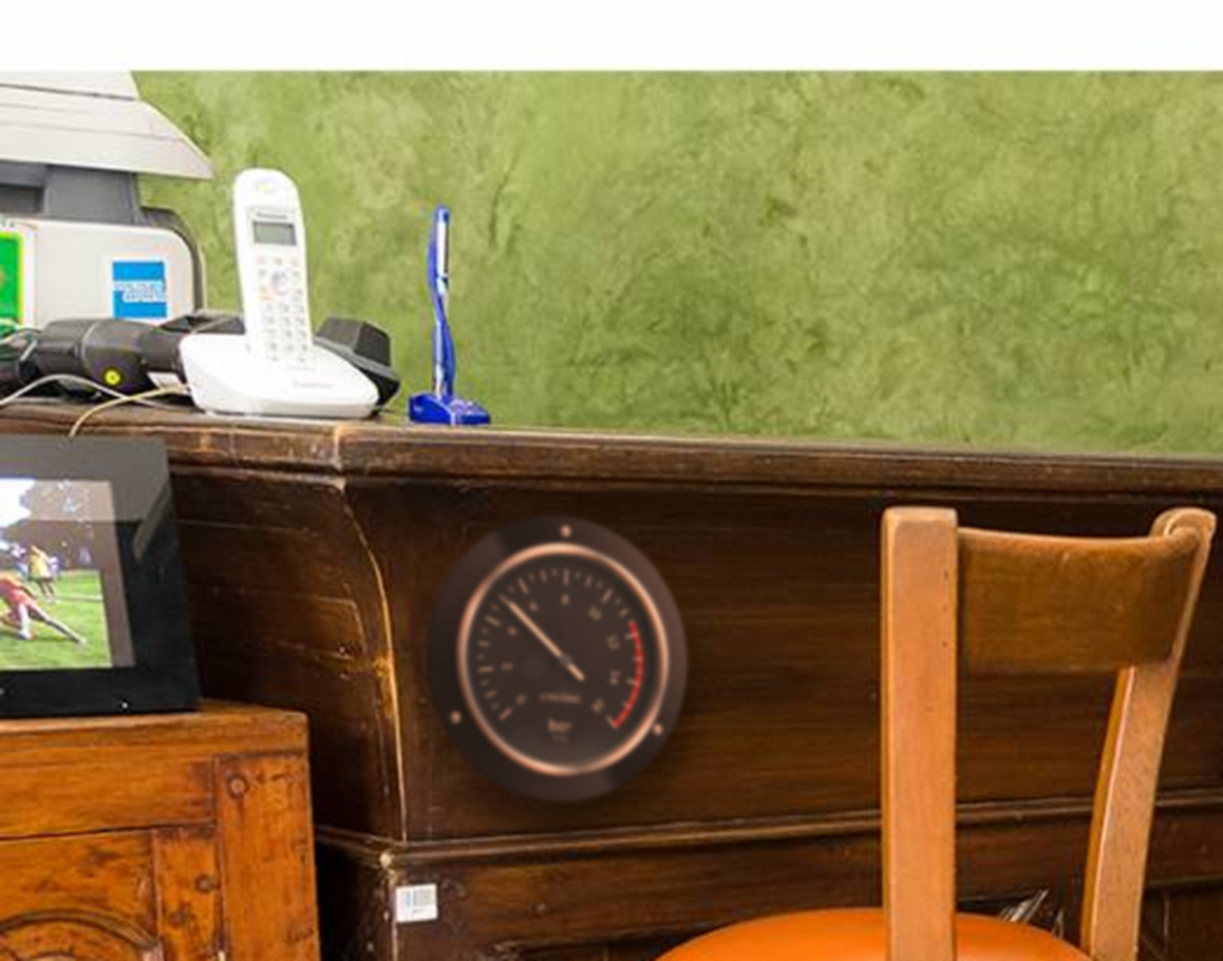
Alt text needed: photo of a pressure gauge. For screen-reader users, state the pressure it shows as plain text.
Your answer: 5 bar
